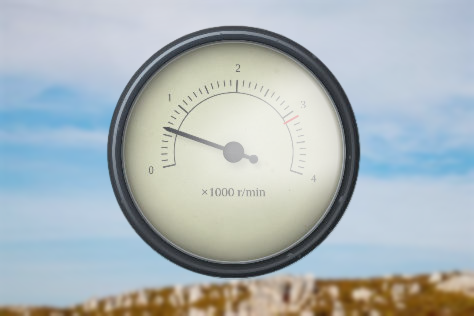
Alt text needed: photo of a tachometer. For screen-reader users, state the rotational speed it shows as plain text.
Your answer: 600 rpm
